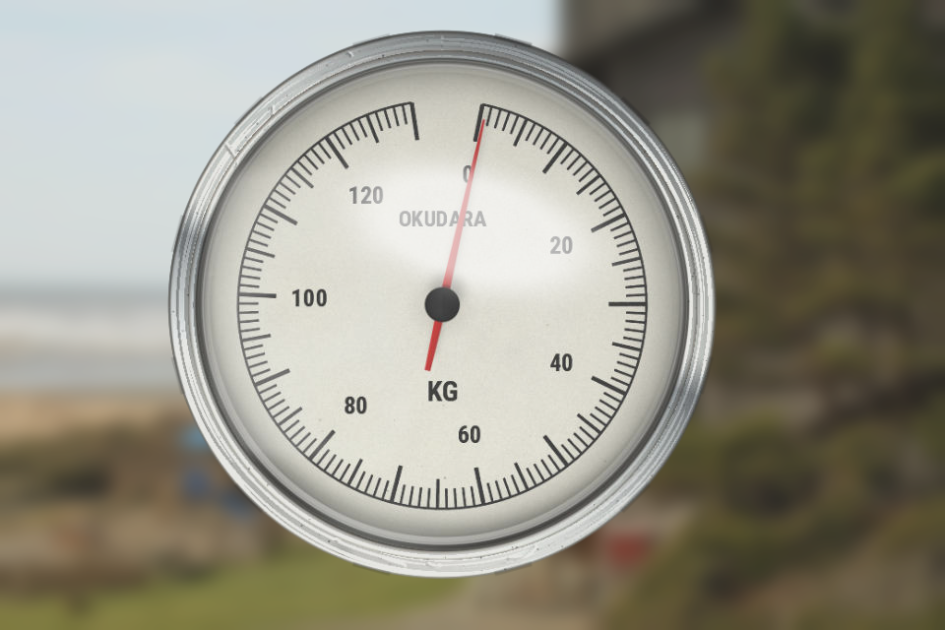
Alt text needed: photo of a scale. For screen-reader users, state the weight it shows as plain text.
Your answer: 0.5 kg
